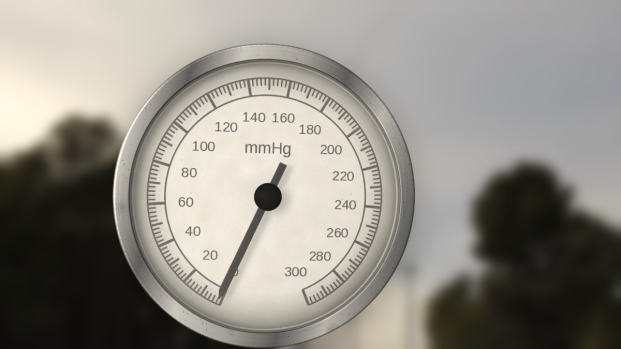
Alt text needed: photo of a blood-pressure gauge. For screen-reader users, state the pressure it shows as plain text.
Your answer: 2 mmHg
